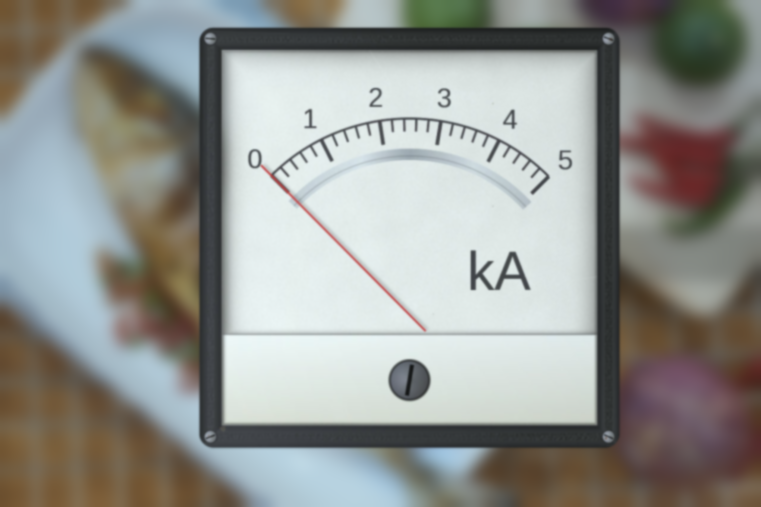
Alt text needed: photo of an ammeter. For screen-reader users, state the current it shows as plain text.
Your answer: 0 kA
